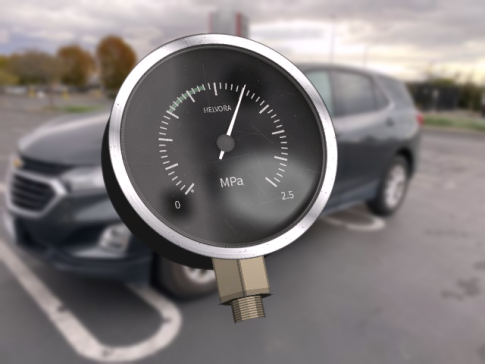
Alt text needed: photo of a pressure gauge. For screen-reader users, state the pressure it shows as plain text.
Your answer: 1.5 MPa
